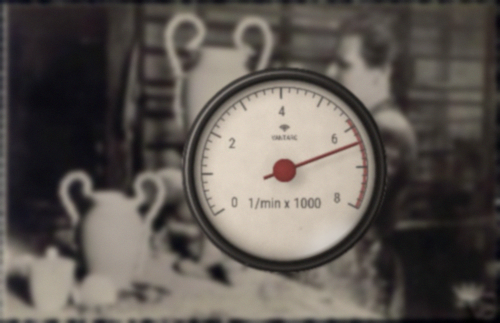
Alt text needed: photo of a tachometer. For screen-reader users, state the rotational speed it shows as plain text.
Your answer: 6400 rpm
